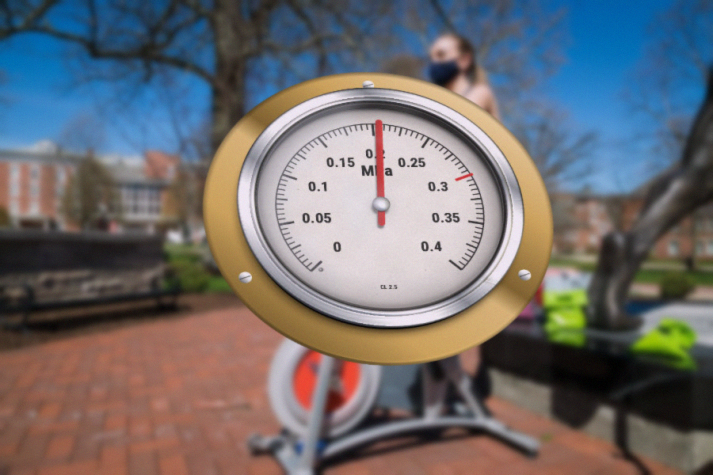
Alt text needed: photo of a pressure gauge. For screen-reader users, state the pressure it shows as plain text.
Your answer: 0.205 MPa
